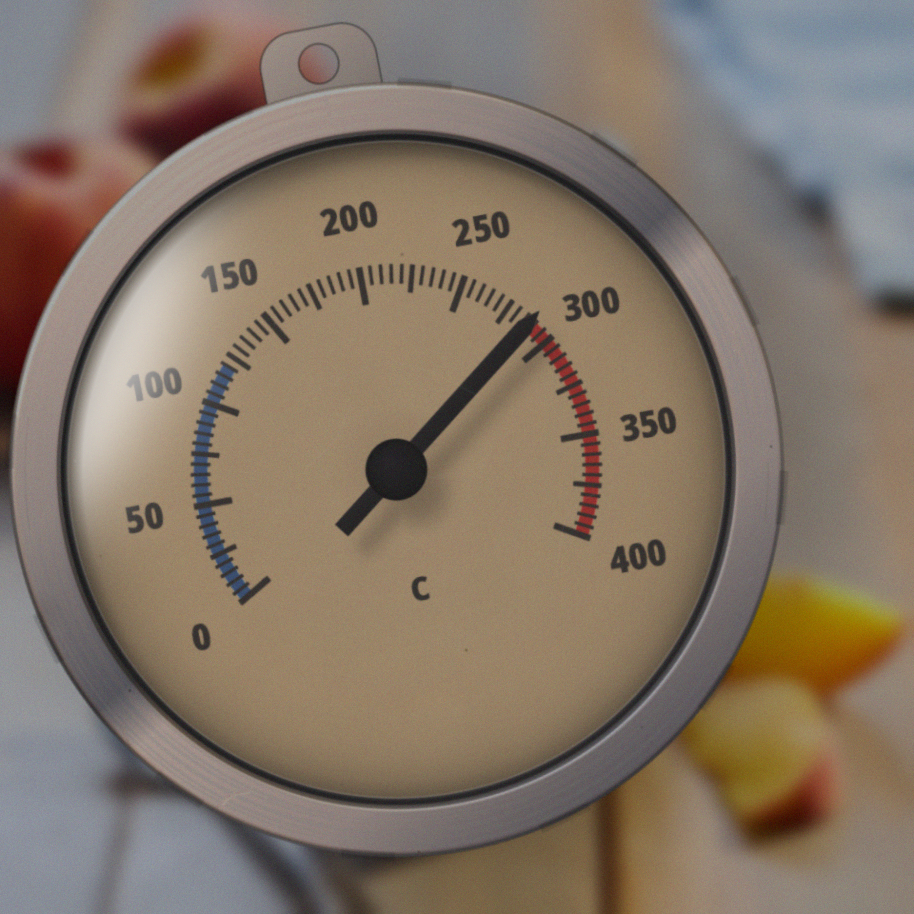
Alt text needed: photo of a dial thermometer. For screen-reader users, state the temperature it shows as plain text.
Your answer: 287.5 °C
